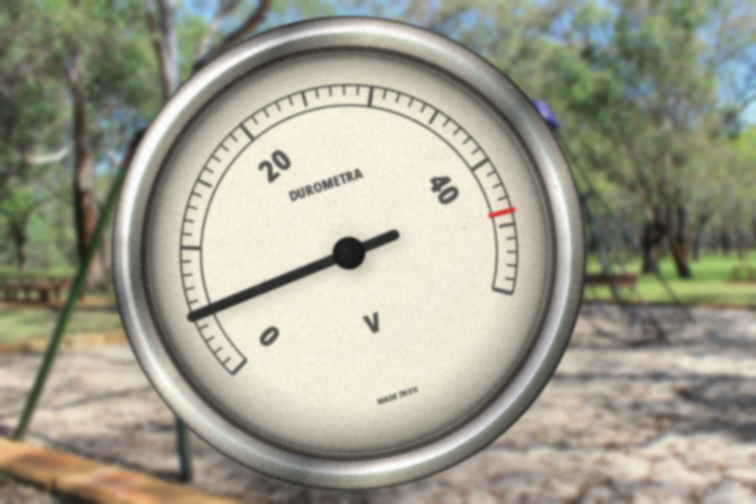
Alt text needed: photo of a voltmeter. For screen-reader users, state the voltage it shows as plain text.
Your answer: 5 V
